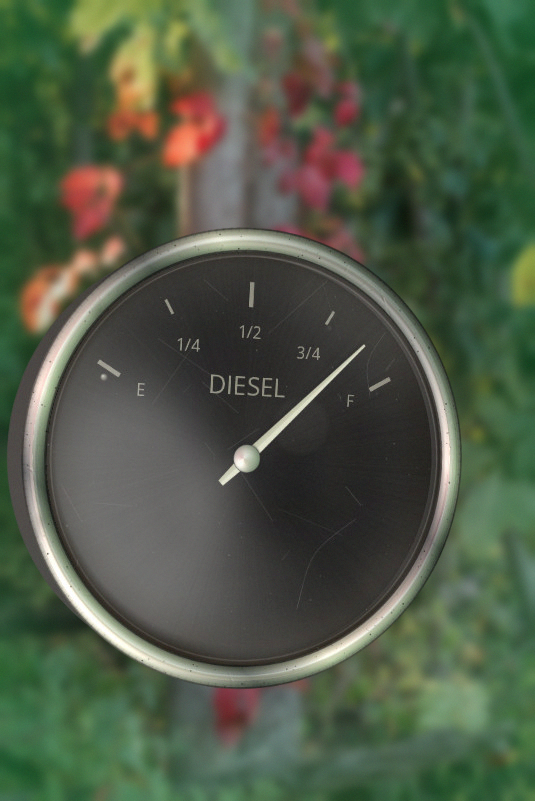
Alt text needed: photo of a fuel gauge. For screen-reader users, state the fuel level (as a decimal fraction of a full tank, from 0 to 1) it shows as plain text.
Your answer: 0.875
